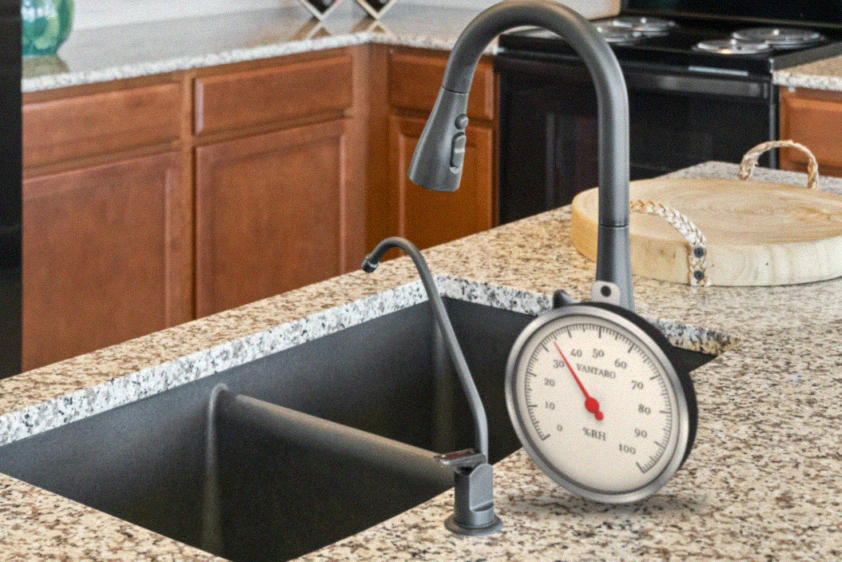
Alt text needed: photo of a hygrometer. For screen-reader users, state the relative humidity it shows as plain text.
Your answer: 35 %
